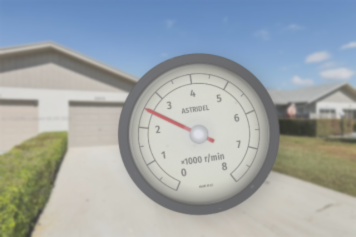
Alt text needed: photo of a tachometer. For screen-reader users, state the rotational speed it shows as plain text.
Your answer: 2500 rpm
